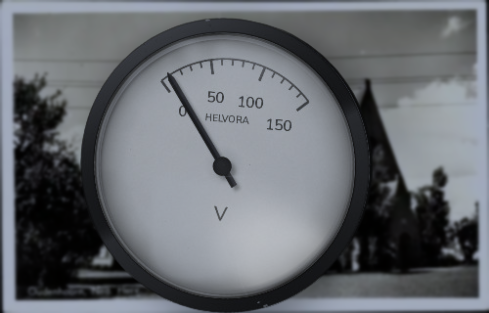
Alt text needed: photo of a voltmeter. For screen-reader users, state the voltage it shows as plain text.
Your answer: 10 V
